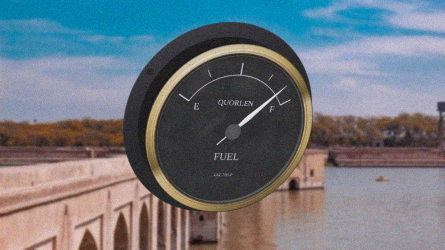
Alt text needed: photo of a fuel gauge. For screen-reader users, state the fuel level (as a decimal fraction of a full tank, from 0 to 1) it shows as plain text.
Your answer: 0.875
